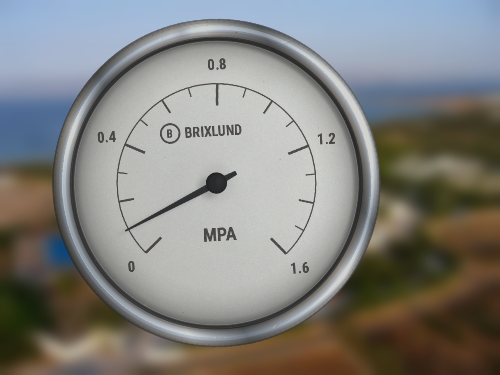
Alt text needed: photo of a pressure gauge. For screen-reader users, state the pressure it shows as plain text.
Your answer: 0.1 MPa
